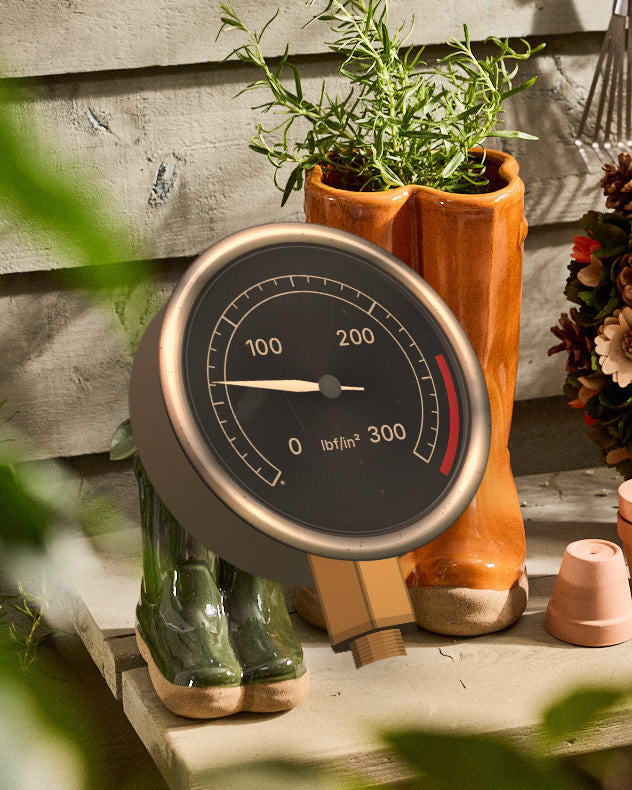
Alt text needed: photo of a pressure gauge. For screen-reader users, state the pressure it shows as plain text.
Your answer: 60 psi
